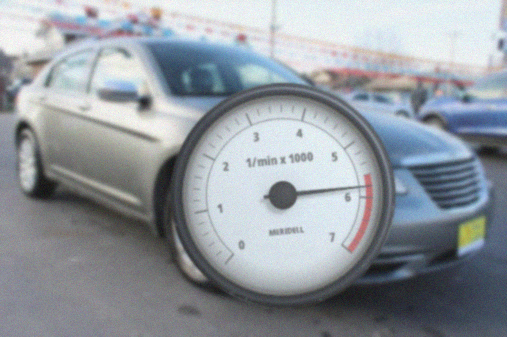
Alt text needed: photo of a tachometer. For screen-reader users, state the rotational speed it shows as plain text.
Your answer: 5800 rpm
